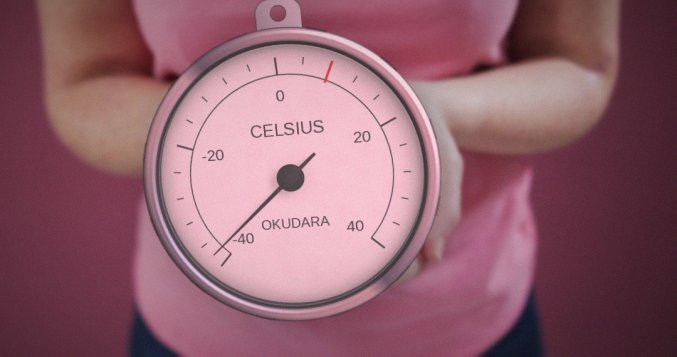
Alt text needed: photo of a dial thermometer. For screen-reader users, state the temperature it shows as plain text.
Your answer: -38 °C
